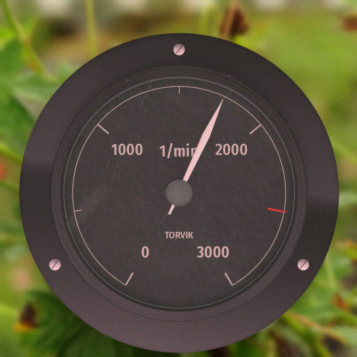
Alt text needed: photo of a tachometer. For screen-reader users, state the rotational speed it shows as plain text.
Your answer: 1750 rpm
